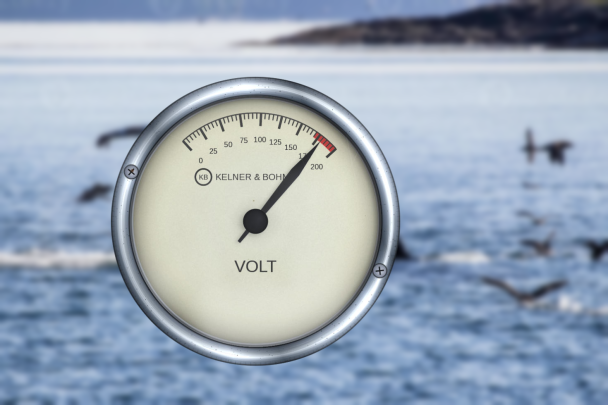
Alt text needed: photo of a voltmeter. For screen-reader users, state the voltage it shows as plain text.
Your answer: 180 V
